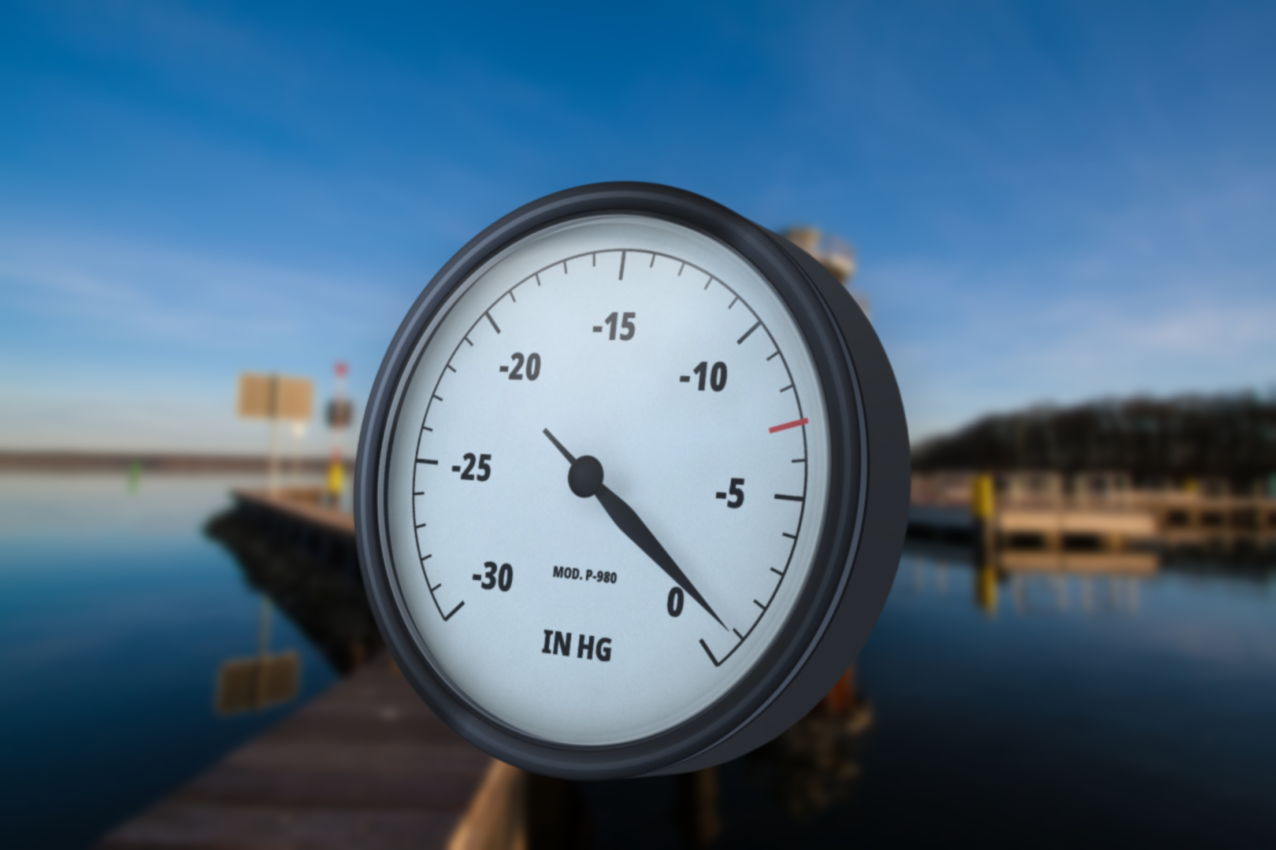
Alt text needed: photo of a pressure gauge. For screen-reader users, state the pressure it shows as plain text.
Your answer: -1 inHg
